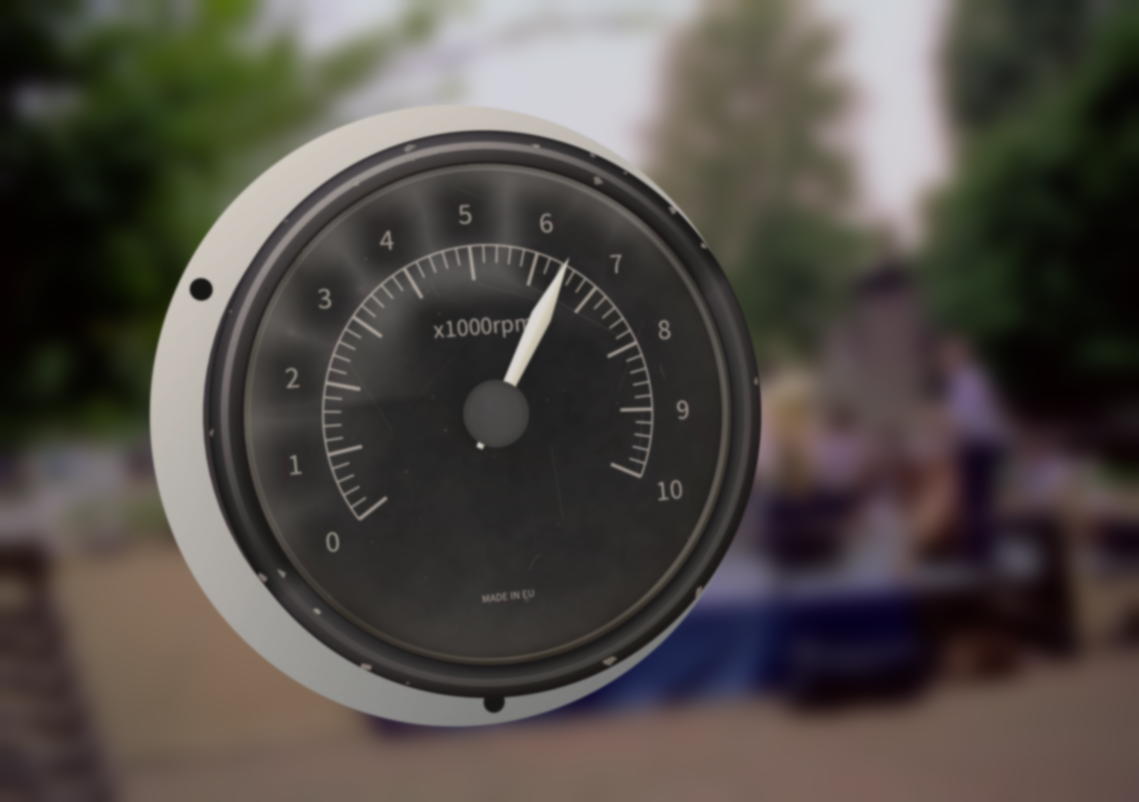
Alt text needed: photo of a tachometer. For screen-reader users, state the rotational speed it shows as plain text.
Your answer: 6400 rpm
